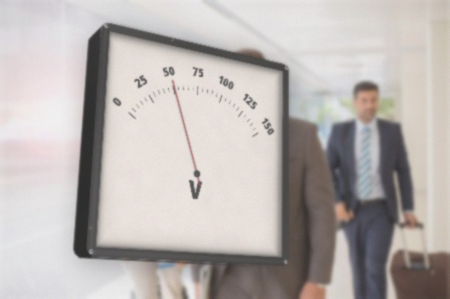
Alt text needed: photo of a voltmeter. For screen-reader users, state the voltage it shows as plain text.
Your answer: 50 V
